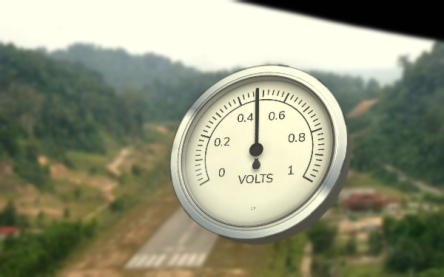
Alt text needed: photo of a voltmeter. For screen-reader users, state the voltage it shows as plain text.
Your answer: 0.48 V
